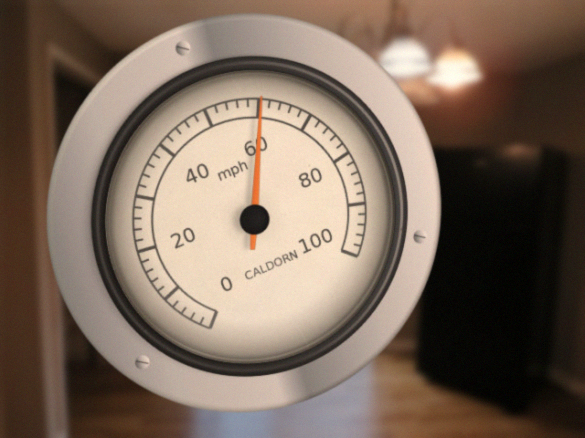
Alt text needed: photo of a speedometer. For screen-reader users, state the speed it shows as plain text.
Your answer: 60 mph
